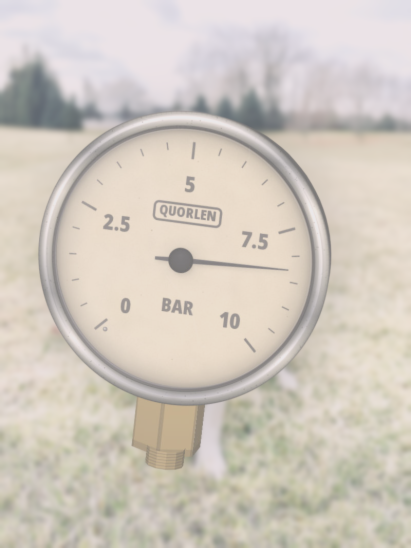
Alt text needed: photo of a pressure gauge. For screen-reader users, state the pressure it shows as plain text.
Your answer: 8.25 bar
